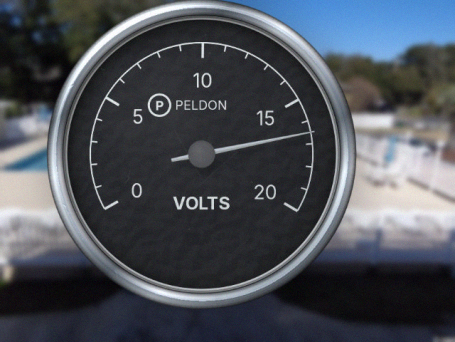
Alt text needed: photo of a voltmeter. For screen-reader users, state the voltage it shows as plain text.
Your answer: 16.5 V
